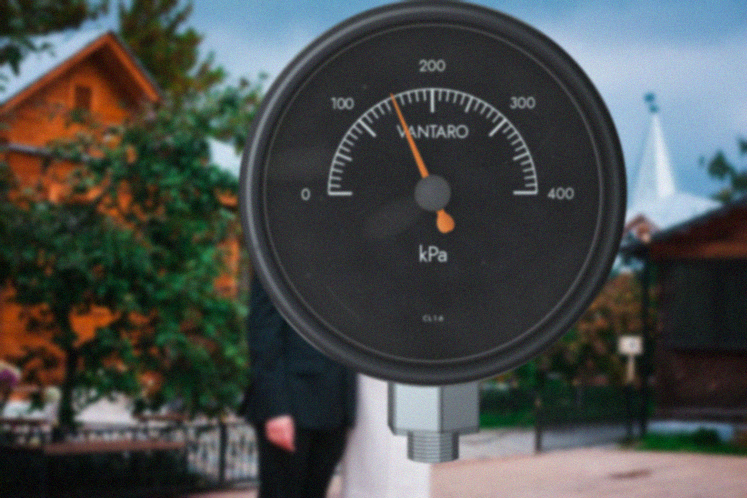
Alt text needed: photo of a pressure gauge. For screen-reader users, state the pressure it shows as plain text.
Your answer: 150 kPa
